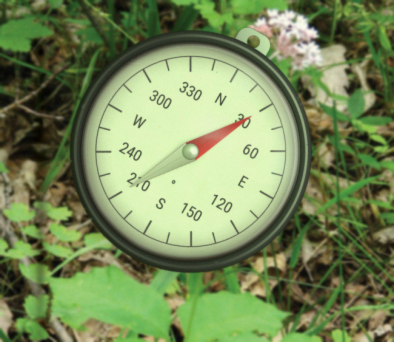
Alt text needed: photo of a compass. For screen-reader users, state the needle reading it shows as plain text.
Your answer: 30 °
